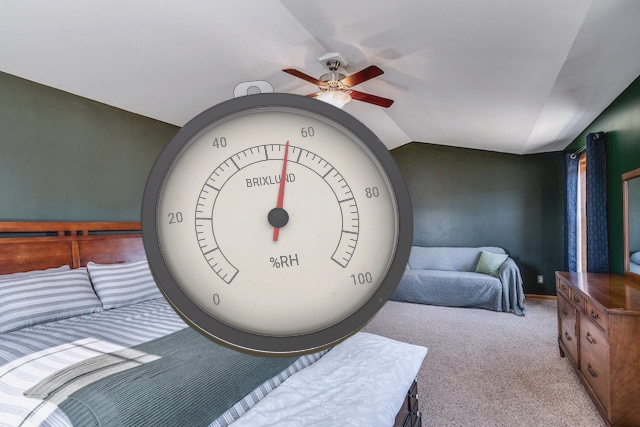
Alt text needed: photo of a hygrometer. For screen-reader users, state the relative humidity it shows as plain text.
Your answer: 56 %
